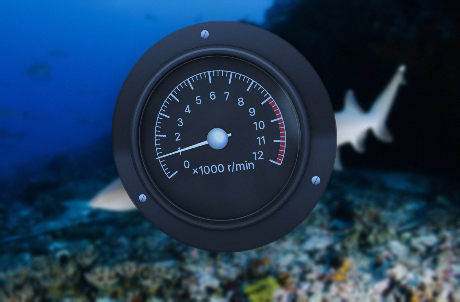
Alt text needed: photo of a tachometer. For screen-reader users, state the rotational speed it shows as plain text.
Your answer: 1000 rpm
